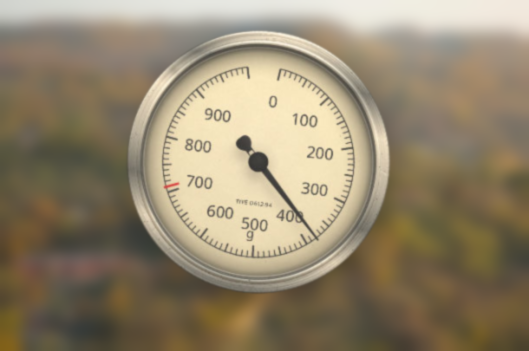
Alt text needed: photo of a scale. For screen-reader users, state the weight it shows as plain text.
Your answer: 380 g
